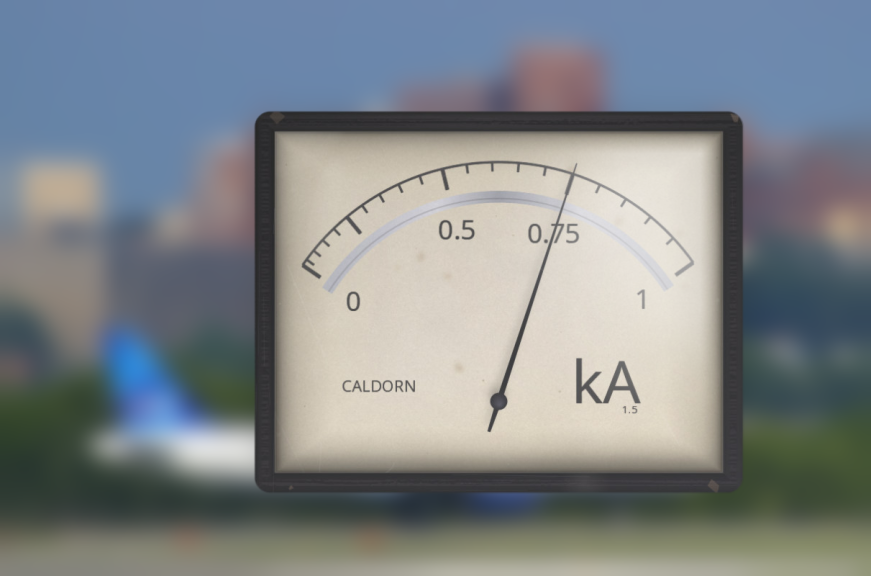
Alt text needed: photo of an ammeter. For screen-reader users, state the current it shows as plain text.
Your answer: 0.75 kA
